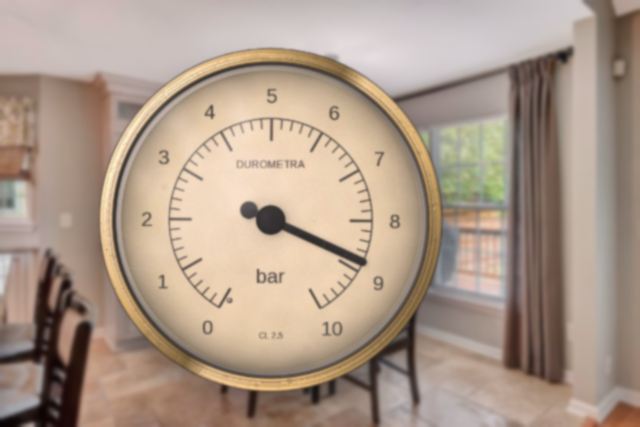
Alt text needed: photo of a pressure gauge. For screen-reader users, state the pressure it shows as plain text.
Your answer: 8.8 bar
